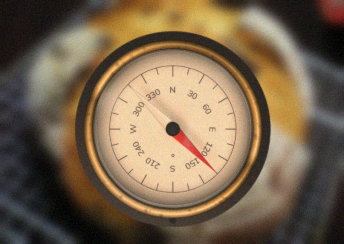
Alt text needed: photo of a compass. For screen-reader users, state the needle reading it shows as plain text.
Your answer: 135 °
